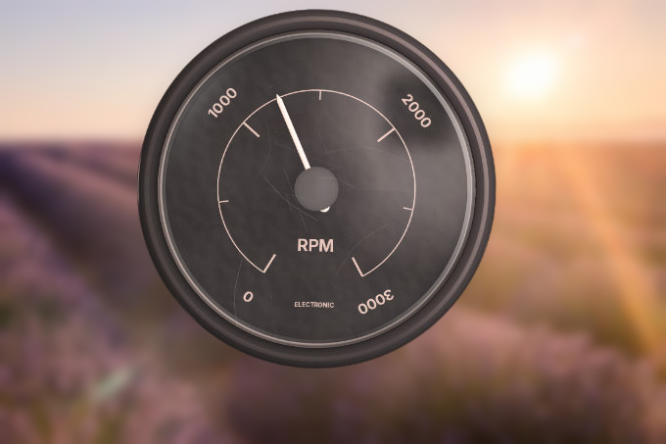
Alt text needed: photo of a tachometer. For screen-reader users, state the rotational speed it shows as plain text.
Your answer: 1250 rpm
